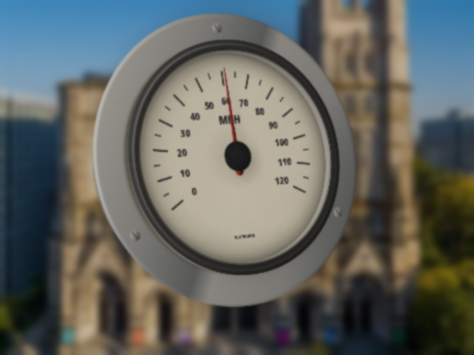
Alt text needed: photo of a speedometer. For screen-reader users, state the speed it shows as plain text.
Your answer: 60 mph
